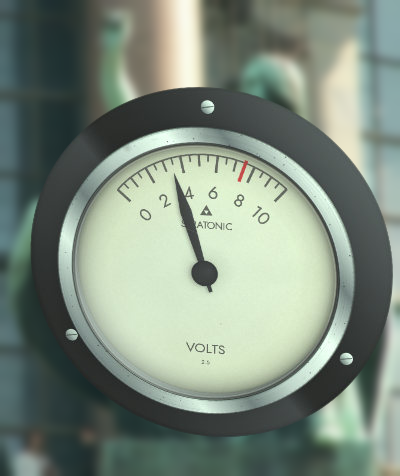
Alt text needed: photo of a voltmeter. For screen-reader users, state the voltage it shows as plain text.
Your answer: 3.5 V
